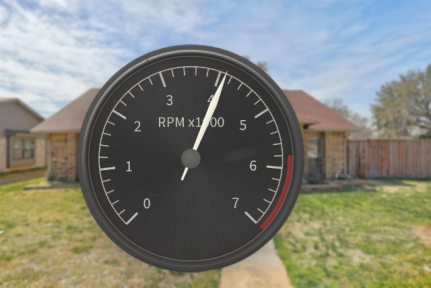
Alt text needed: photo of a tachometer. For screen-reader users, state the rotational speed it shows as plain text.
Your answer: 4100 rpm
